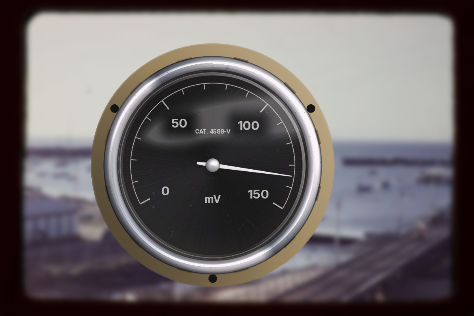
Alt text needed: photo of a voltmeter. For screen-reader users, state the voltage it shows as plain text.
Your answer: 135 mV
